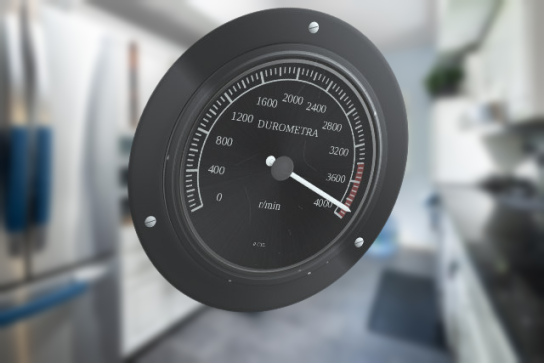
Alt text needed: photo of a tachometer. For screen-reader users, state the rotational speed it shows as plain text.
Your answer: 3900 rpm
